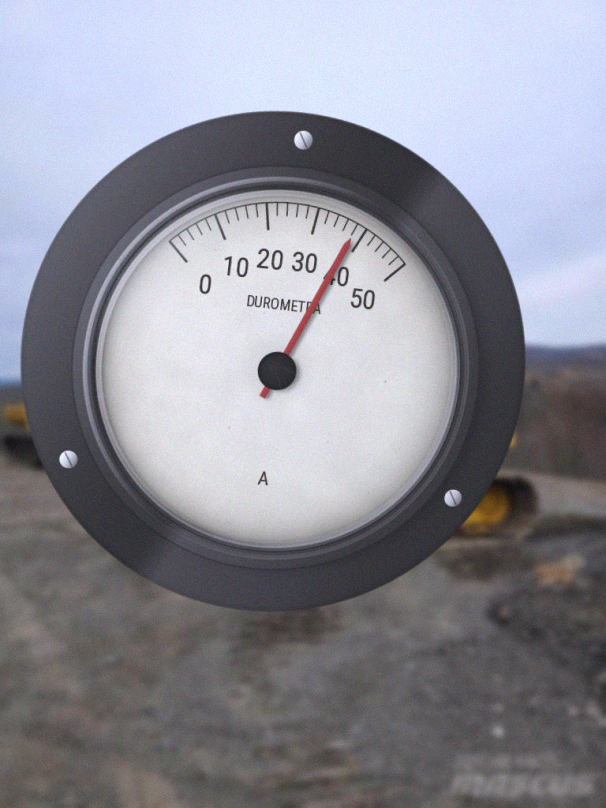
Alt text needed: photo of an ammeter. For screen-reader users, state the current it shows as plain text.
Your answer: 38 A
